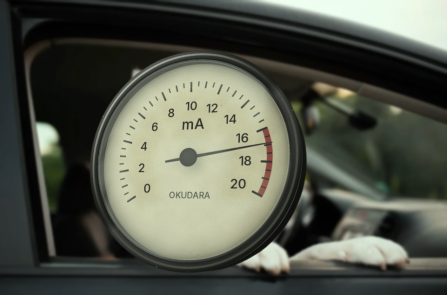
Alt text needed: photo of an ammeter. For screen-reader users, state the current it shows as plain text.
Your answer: 17 mA
